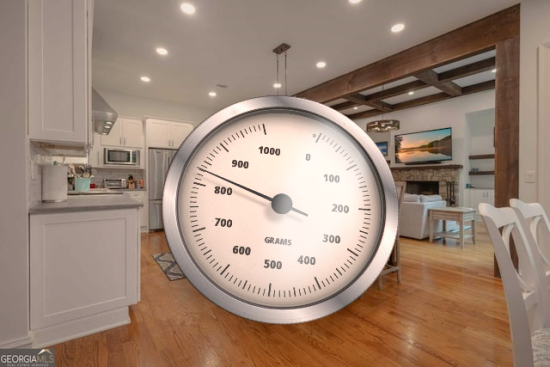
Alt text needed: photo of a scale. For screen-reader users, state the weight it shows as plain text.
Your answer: 830 g
